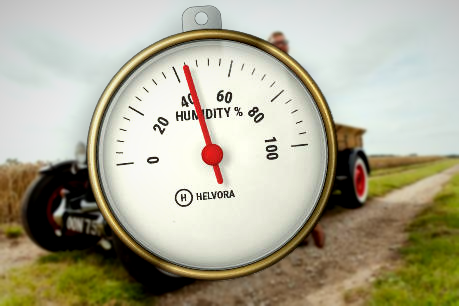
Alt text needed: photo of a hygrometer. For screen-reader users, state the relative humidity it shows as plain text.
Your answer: 44 %
